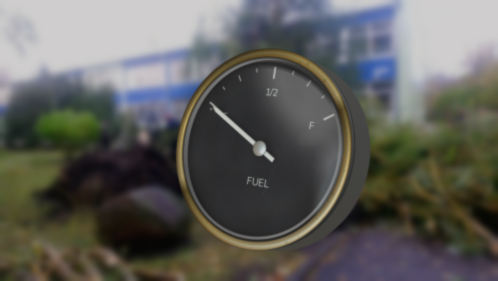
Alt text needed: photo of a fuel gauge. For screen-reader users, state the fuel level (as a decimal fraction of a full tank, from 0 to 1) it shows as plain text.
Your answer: 0
